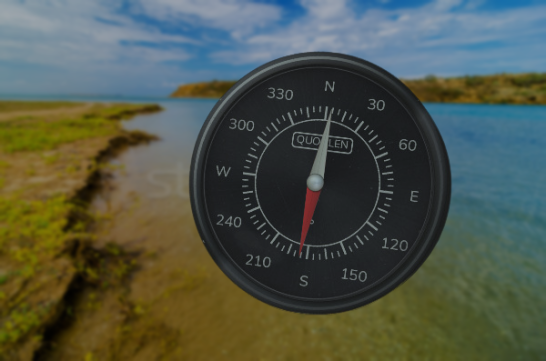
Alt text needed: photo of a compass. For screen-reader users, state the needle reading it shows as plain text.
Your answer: 185 °
